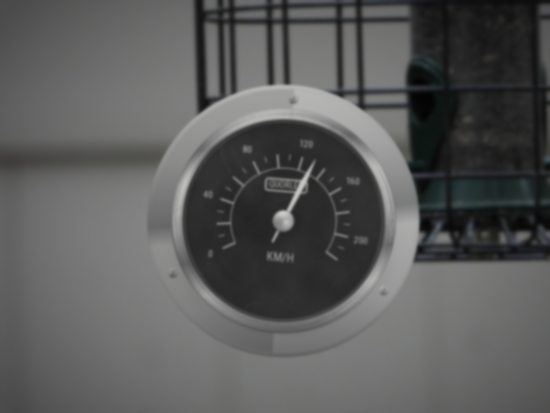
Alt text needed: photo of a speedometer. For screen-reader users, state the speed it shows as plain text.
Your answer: 130 km/h
